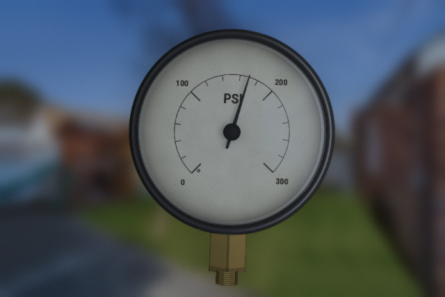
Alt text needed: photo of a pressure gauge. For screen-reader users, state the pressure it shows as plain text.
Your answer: 170 psi
